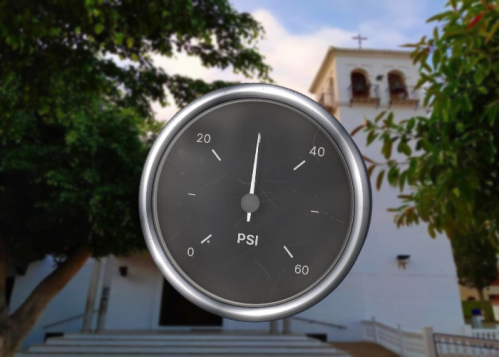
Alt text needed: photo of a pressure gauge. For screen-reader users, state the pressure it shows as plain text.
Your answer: 30 psi
